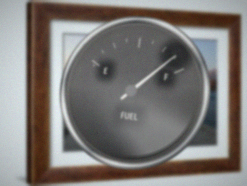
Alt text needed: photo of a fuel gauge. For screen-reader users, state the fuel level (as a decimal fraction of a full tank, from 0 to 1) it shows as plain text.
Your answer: 0.875
